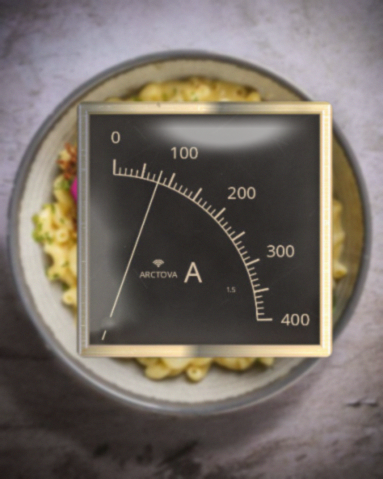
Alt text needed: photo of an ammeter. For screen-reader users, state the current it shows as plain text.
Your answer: 80 A
